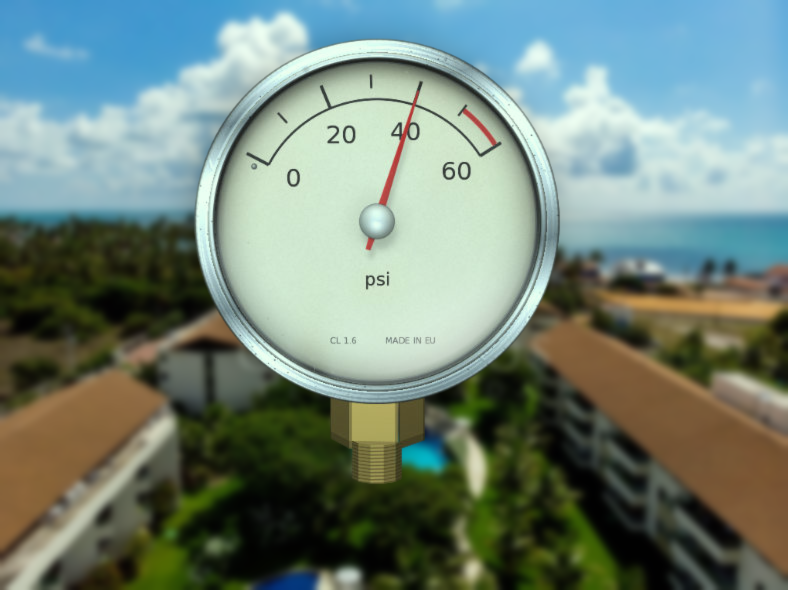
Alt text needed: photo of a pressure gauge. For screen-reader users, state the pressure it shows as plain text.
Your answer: 40 psi
